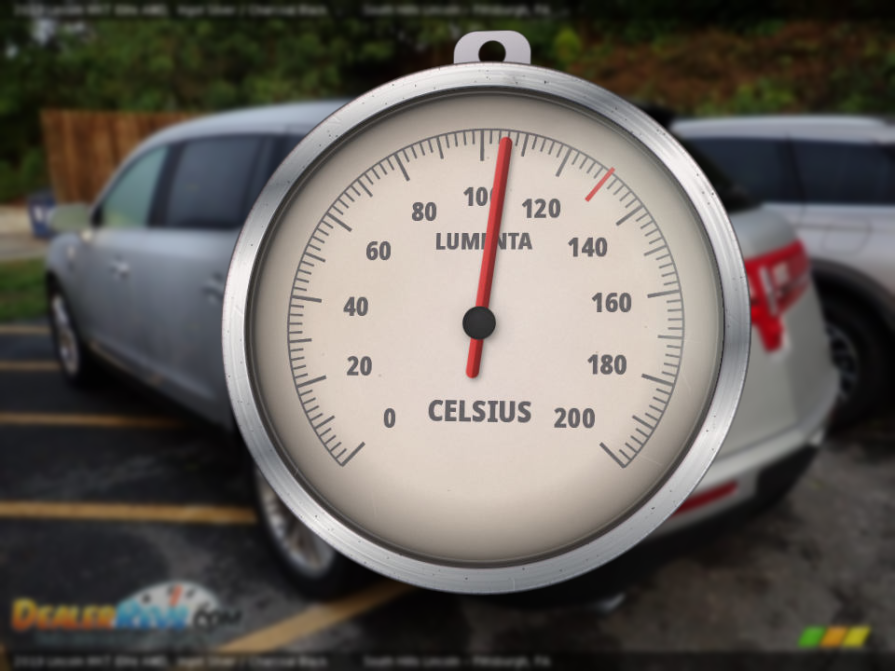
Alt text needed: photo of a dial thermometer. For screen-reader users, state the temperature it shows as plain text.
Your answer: 106 °C
